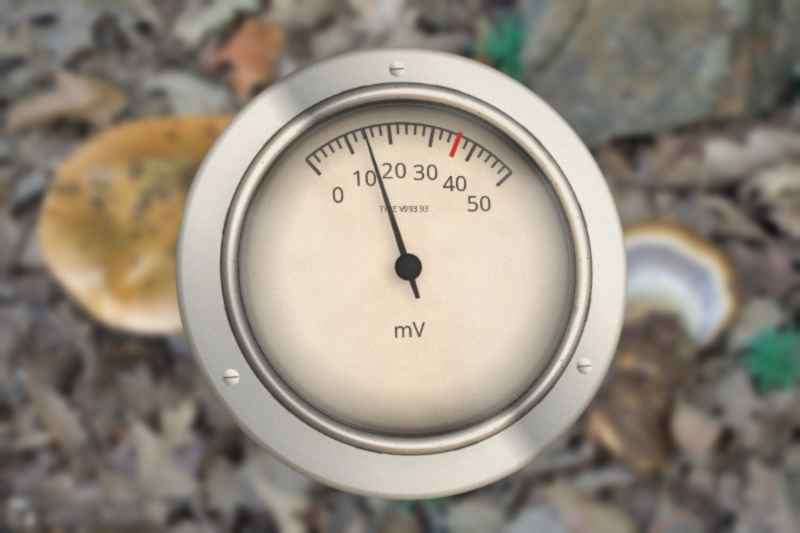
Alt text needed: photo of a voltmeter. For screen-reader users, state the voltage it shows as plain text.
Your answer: 14 mV
